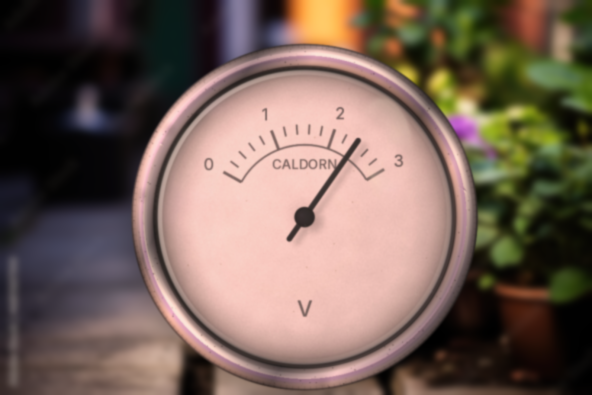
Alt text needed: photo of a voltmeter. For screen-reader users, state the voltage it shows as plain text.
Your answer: 2.4 V
